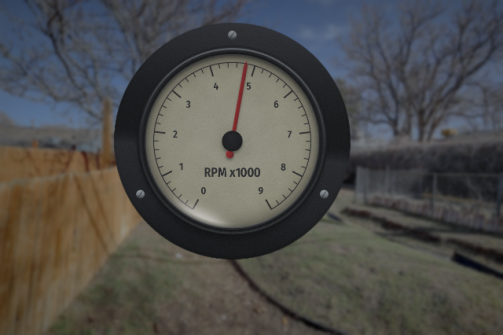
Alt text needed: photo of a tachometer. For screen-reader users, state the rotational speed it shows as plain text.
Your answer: 4800 rpm
